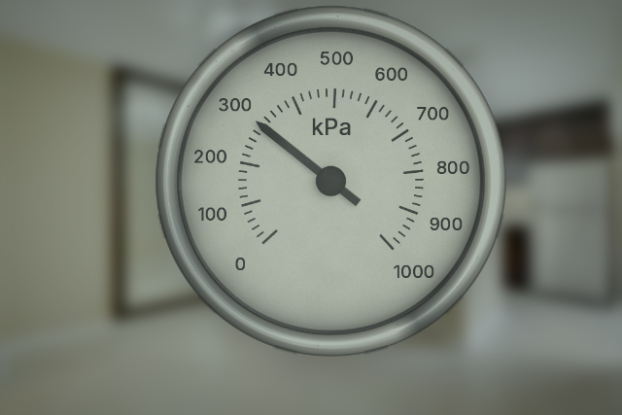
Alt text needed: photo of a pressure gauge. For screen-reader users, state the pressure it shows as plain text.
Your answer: 300 kPa
